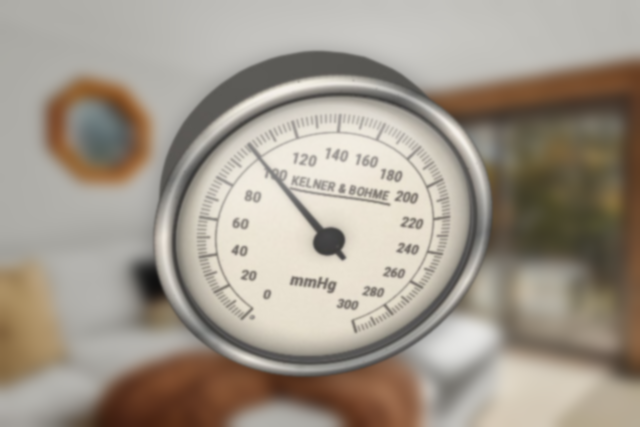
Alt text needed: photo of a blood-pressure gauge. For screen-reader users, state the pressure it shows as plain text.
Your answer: 100 mmHg
